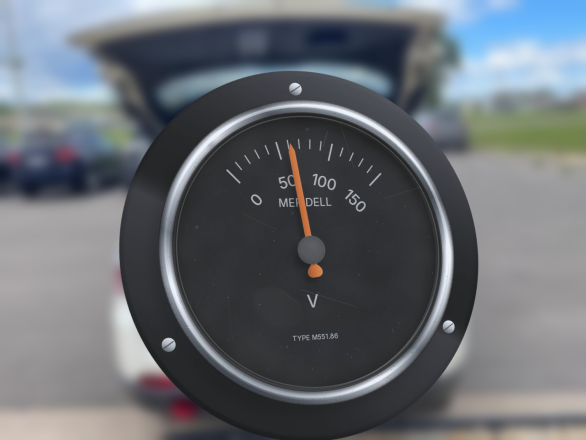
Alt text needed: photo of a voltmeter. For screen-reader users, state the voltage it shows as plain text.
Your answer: 60 V
